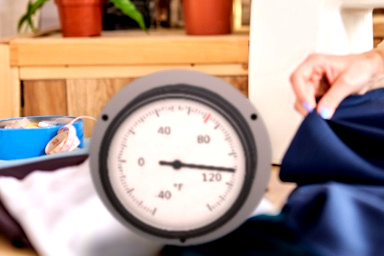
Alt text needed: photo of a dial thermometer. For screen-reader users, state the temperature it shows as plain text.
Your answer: 110 °F
